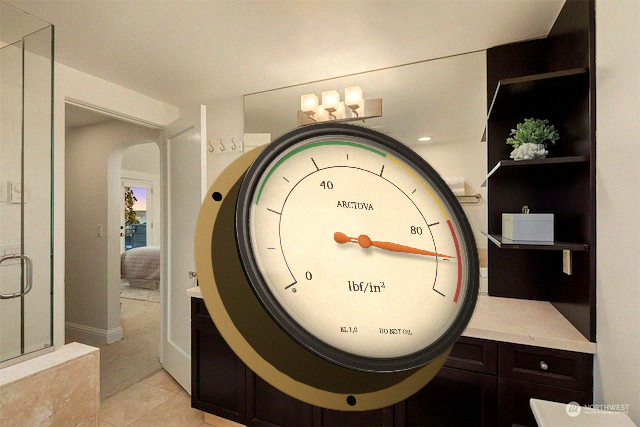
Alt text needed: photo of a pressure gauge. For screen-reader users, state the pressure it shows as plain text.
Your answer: 90 psi
